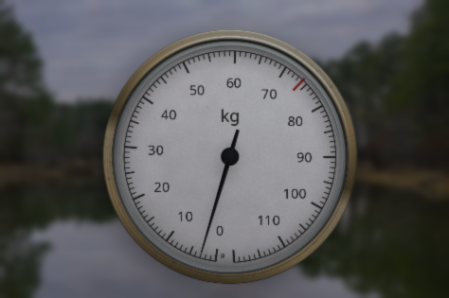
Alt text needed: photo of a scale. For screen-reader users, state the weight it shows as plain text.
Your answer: 3 kg
